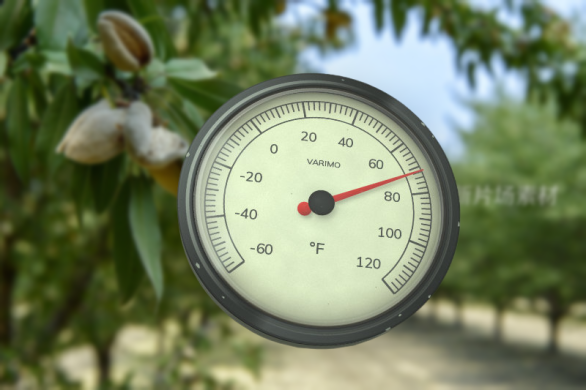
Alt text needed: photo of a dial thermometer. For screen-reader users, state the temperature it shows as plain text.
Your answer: 72 °F
